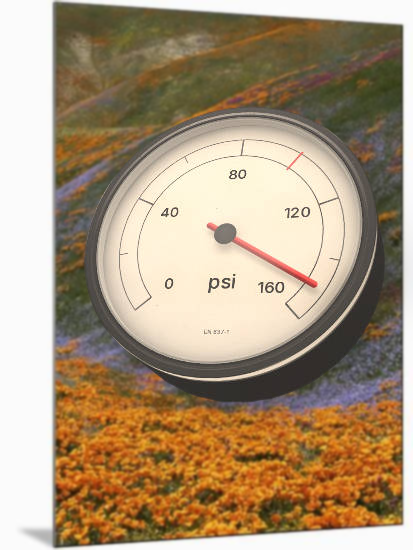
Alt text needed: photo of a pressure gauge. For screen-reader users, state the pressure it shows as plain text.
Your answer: 150 psi
